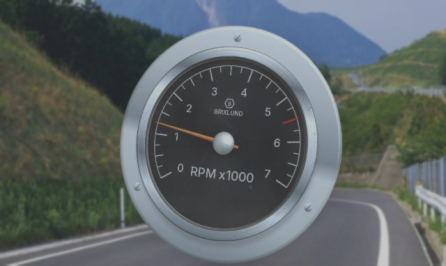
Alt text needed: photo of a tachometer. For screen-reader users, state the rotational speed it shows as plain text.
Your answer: 1250 rpm
